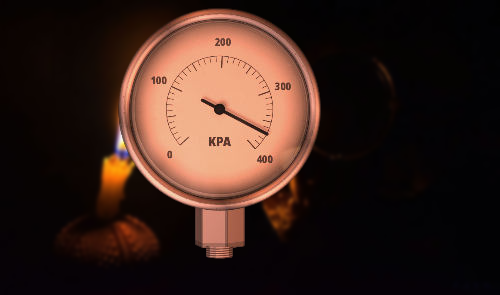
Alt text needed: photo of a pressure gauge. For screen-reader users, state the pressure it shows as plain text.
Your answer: 370 kPa
